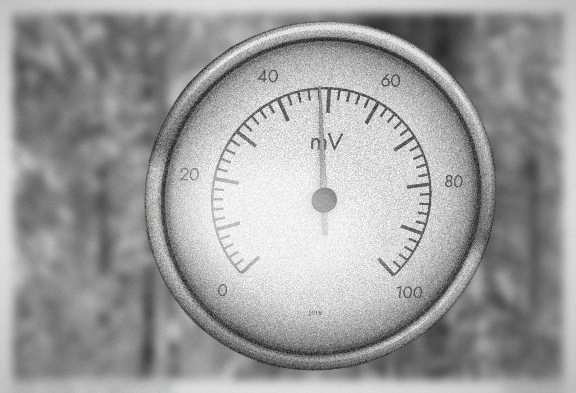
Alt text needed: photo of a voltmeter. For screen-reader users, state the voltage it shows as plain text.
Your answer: 48 mV
